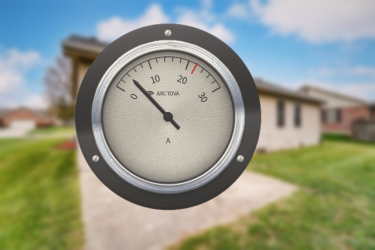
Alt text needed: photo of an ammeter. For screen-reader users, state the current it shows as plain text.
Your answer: 4 A
